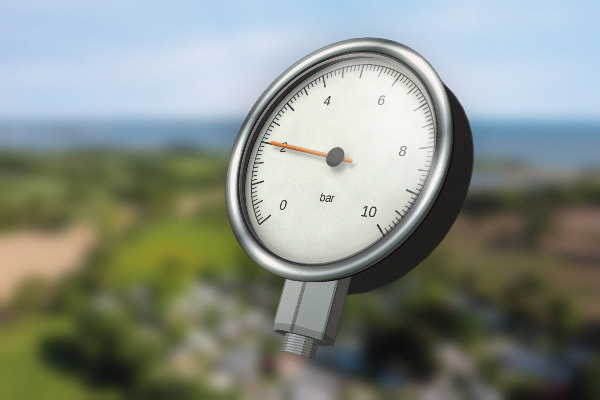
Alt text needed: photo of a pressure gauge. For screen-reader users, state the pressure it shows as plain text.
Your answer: 2 bar
